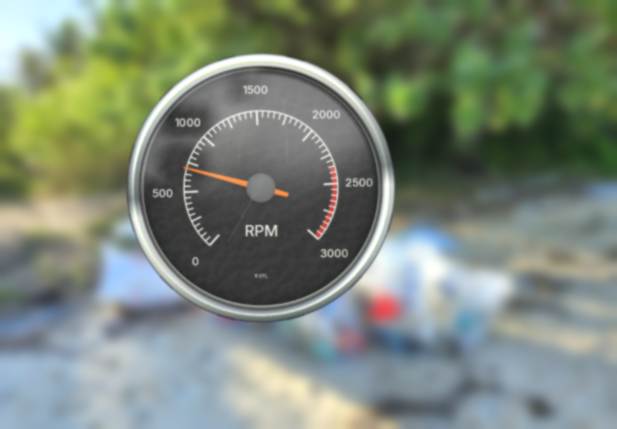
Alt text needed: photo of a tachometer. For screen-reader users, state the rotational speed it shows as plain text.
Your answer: 700 rpm
